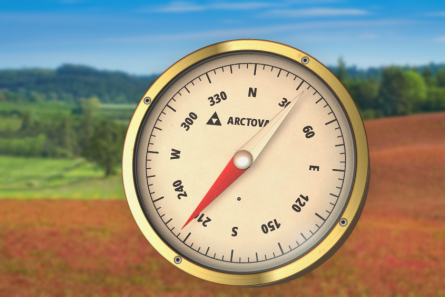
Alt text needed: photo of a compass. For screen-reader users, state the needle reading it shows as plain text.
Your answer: 215 °
